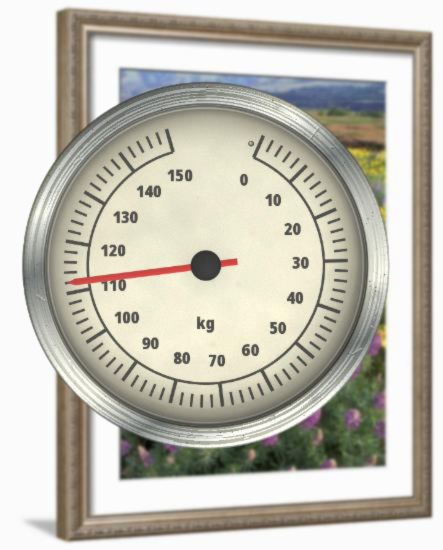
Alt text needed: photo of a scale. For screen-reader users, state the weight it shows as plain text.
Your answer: 112 kg
